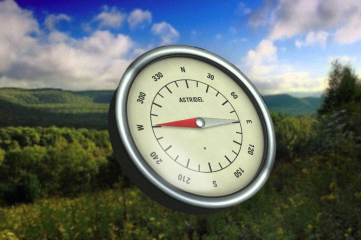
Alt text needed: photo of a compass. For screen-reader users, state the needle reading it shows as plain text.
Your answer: 270 °
